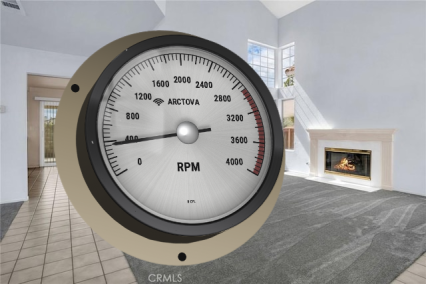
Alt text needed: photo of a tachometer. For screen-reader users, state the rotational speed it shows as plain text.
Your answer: 350 rpm
